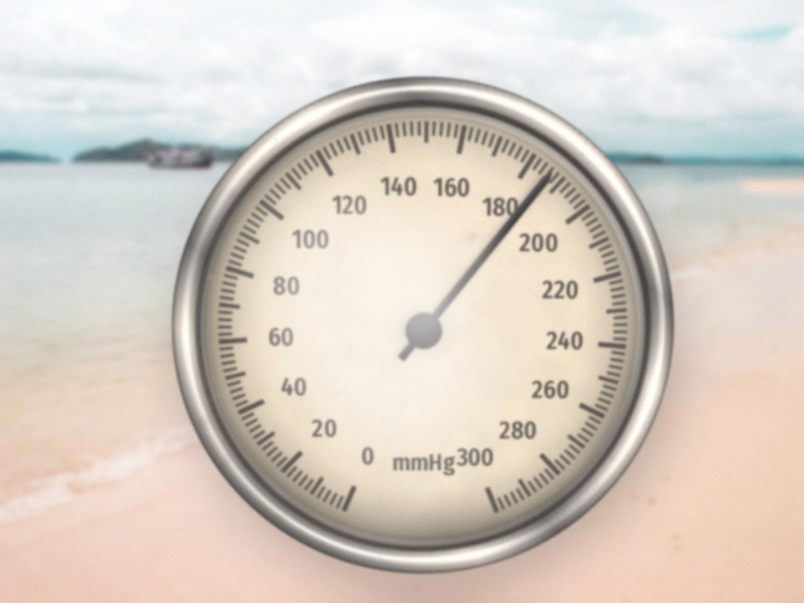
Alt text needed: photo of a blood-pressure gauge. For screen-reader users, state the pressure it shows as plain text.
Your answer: 186 mmHg
